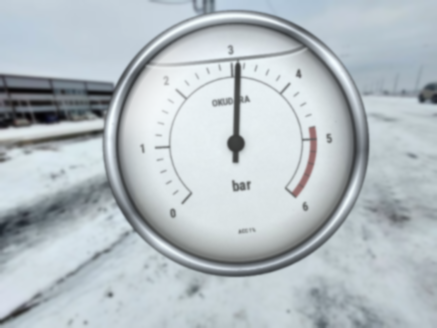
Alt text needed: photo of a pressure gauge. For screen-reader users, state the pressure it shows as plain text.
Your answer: 3.1 bar
